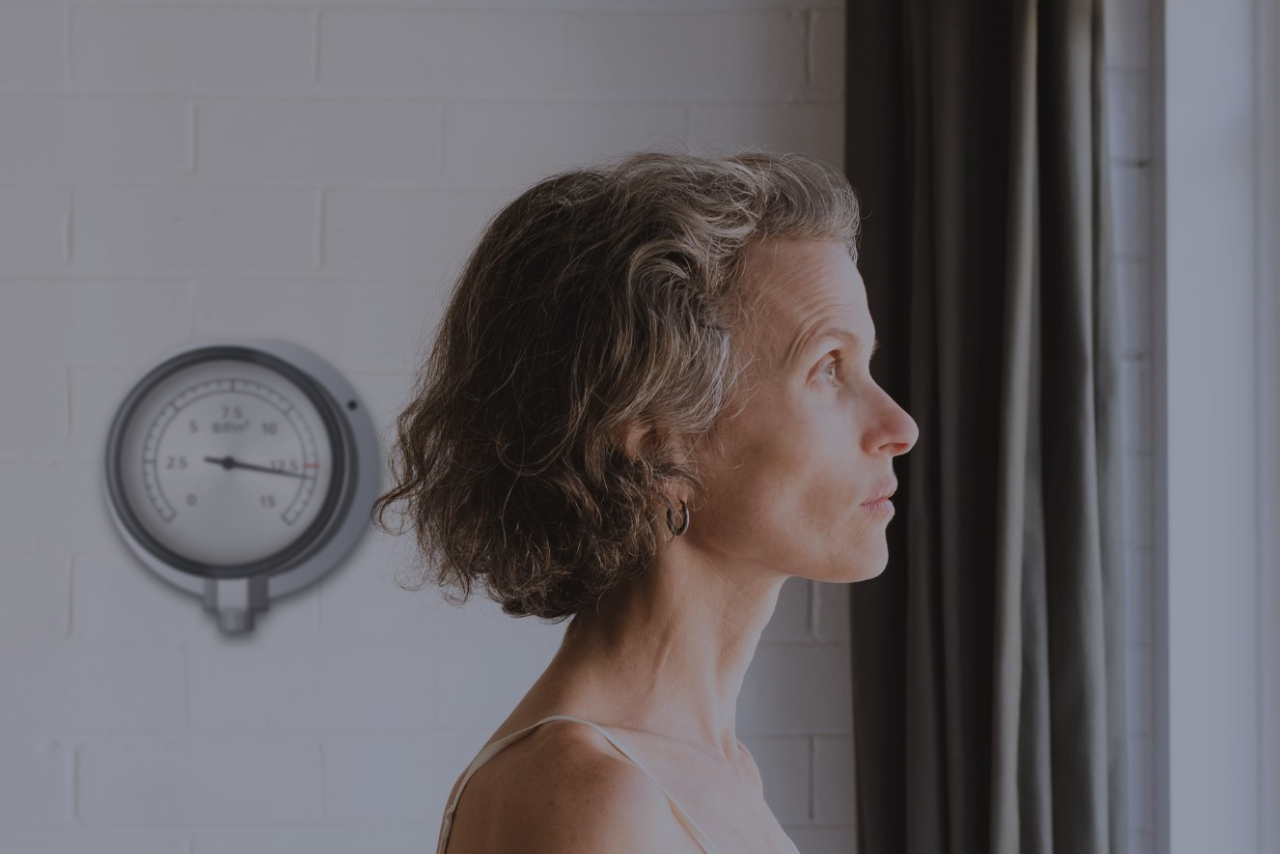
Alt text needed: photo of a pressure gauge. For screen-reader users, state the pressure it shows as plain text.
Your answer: 13 psi
